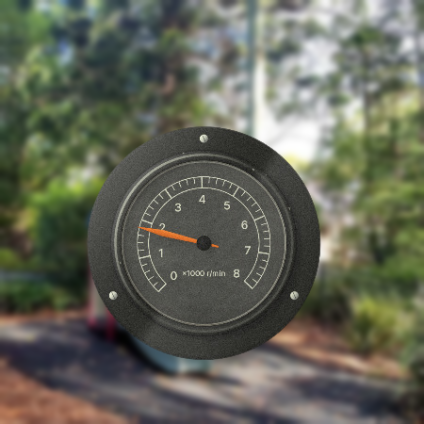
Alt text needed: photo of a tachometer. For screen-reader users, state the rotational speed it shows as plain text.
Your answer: 1800 rpm
